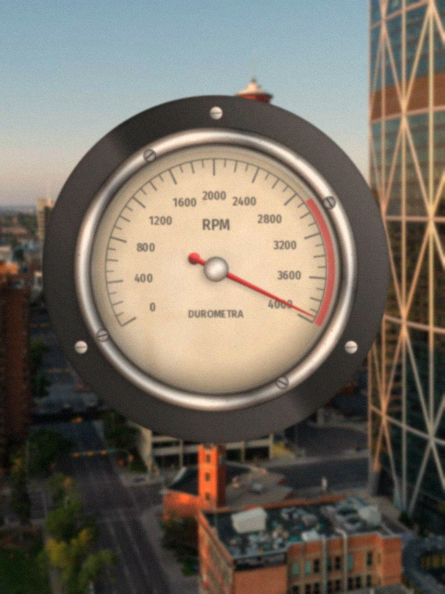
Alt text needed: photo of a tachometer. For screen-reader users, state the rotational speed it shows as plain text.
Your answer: 3950 rpm
